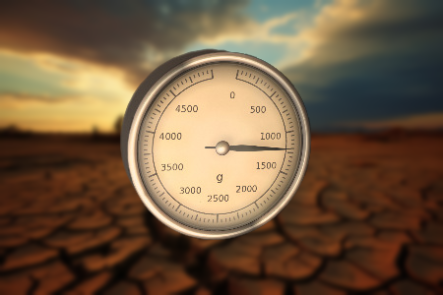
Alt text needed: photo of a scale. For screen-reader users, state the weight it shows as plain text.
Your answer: 1200 g
